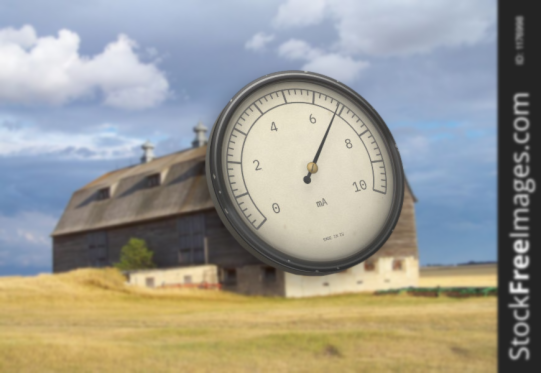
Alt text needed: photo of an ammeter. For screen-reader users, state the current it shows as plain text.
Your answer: 6.8 mA
